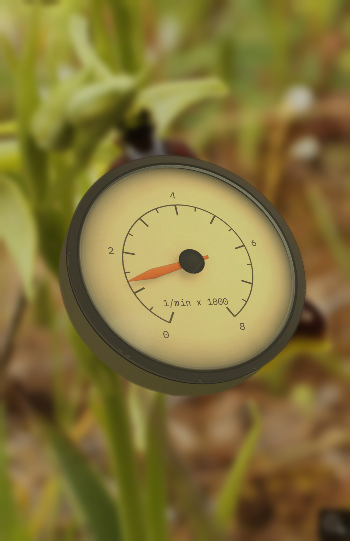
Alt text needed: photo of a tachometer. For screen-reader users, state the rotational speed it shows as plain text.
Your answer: 1250 rpm
